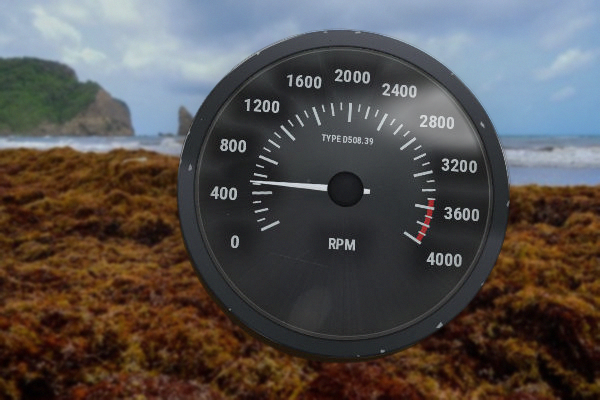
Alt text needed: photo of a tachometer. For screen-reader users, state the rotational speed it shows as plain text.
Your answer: 500 rpm
